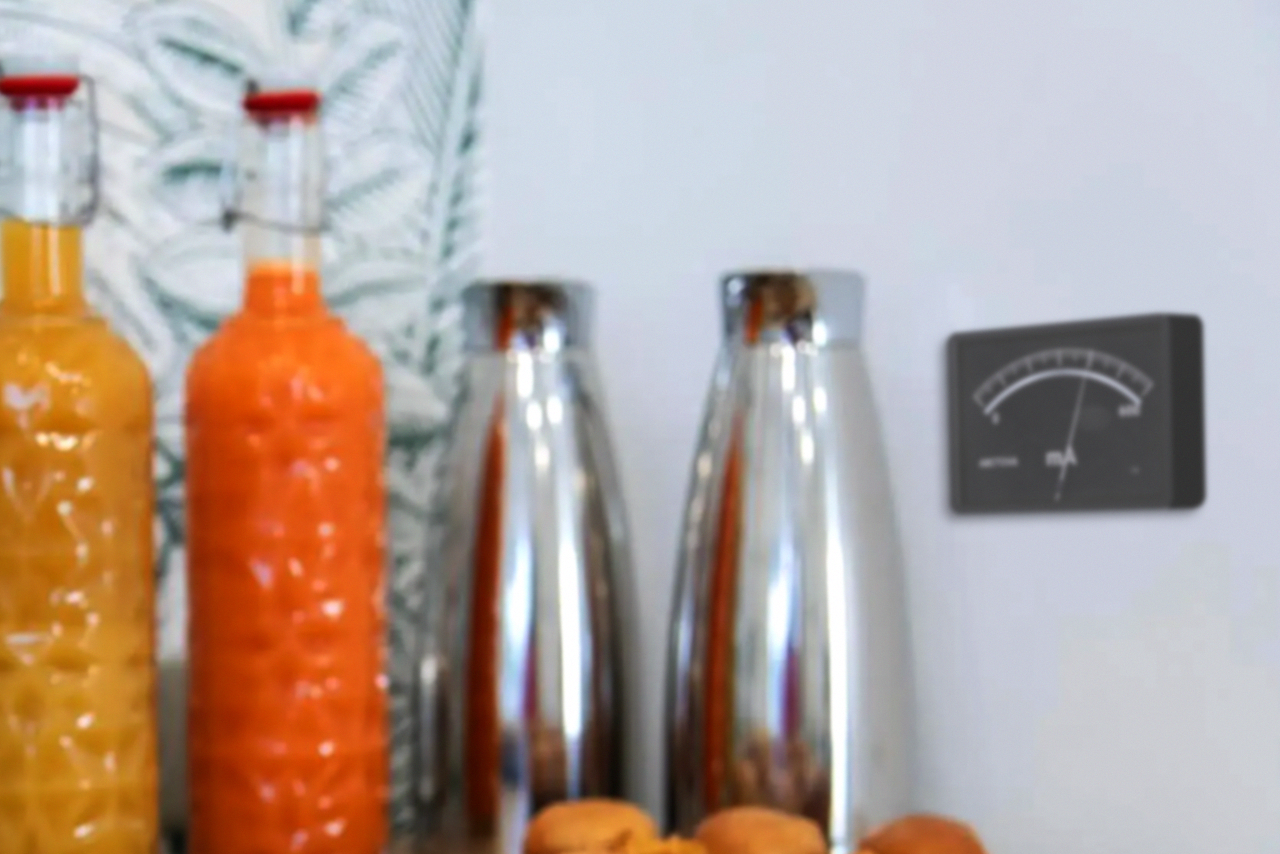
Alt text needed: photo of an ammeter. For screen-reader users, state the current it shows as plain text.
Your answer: 400 mA
